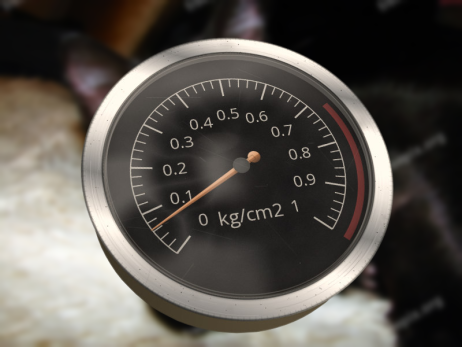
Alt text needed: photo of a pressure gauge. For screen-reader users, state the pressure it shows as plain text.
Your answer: 0.06 kg/cm²
